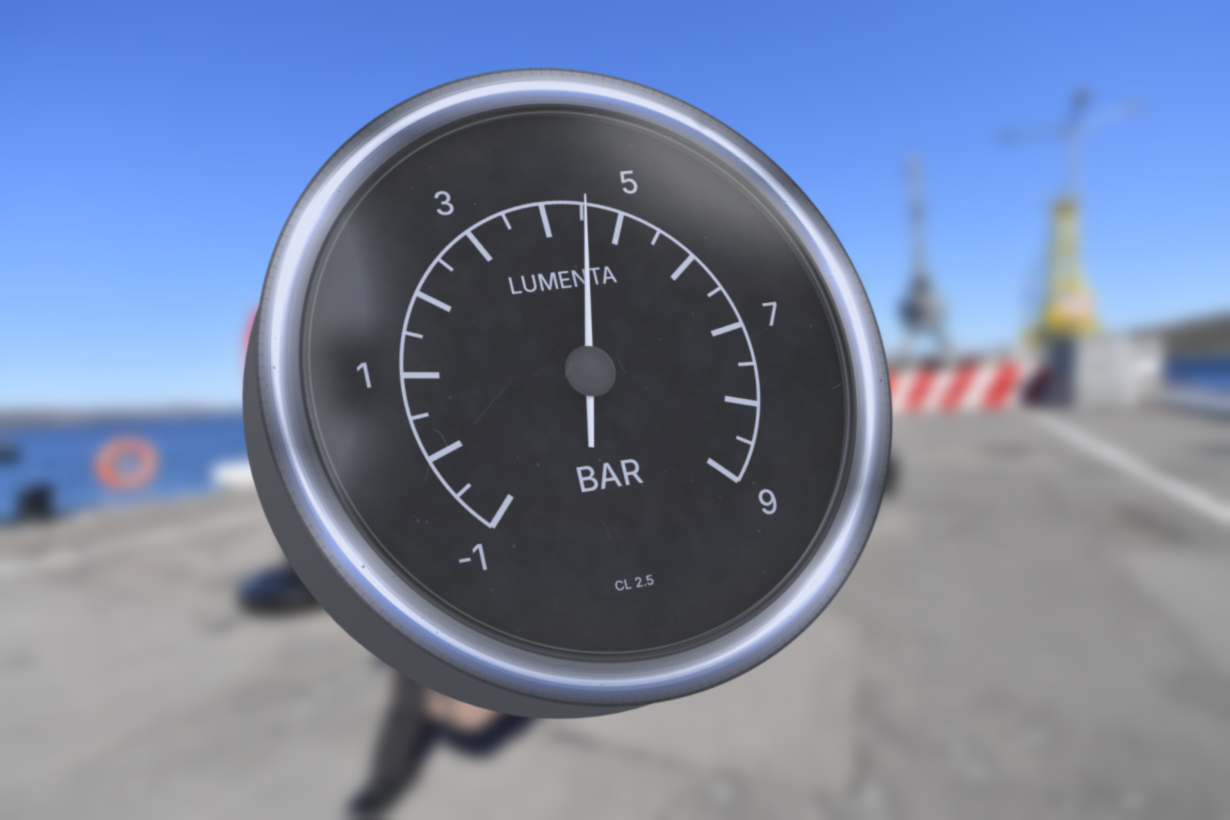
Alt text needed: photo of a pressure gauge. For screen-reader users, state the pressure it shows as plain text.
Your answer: 4.5 bar
